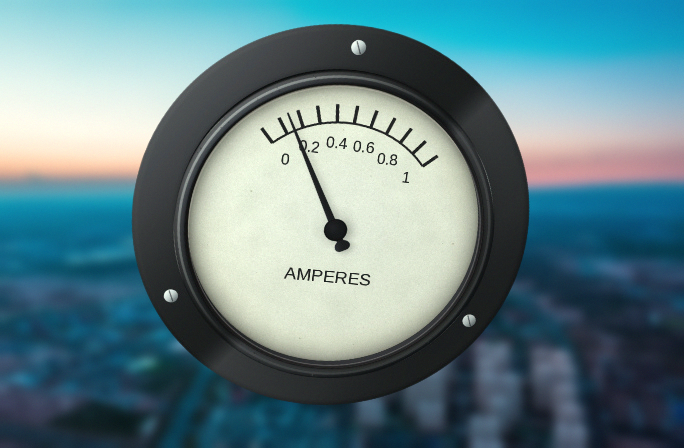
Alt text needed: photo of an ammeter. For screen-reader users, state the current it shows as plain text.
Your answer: 0.15 A
